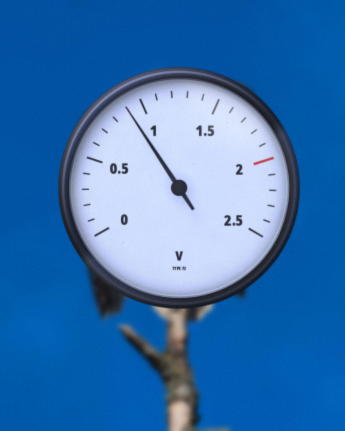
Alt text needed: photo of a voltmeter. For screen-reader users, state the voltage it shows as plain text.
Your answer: 0.9 V
